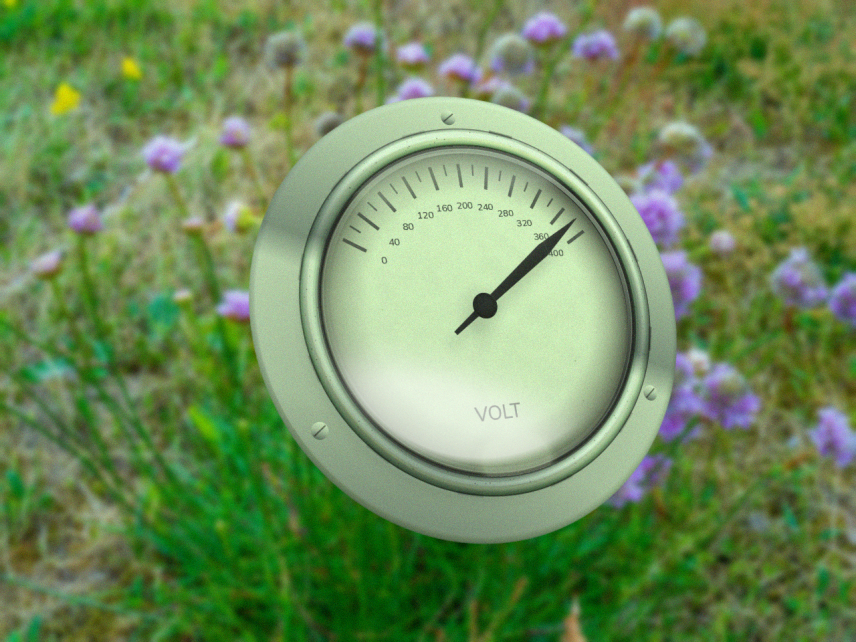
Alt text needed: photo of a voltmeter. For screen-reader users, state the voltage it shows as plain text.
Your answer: 380 V
